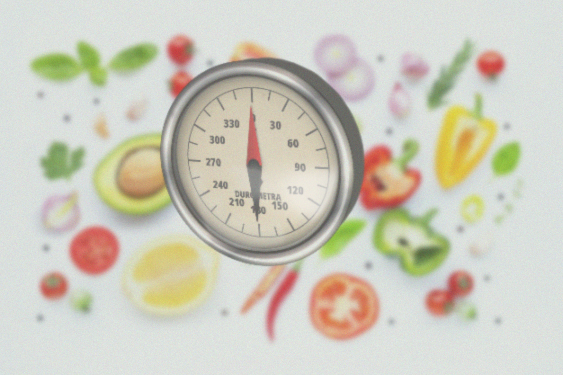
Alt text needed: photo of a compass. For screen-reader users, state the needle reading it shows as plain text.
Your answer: 0 °
